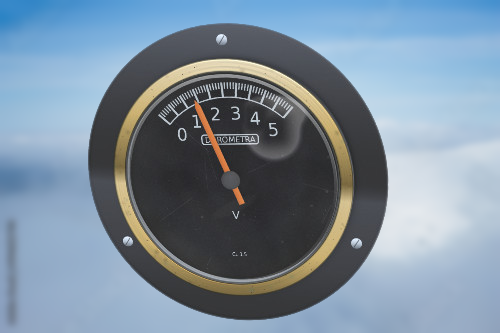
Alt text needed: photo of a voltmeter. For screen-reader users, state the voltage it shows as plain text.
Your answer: 1.5 V
